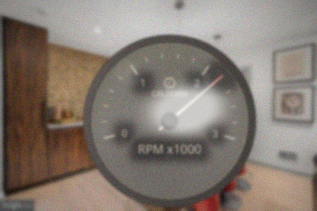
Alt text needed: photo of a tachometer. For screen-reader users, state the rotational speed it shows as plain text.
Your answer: 2200 rpm
